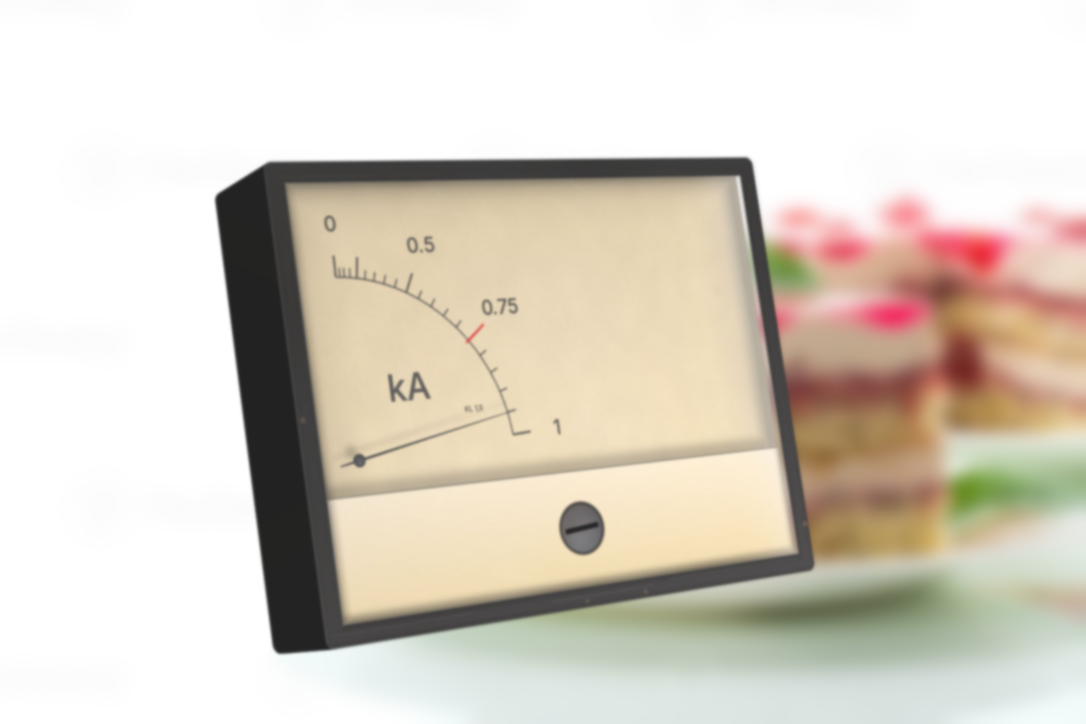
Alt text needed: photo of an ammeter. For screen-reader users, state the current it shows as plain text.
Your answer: 0.95 kA
